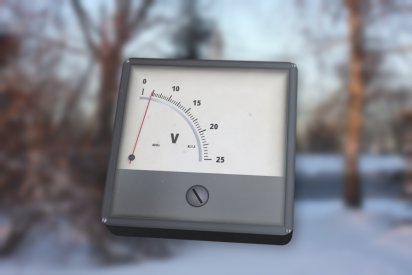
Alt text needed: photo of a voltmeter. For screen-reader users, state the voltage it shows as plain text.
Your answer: 5 V
